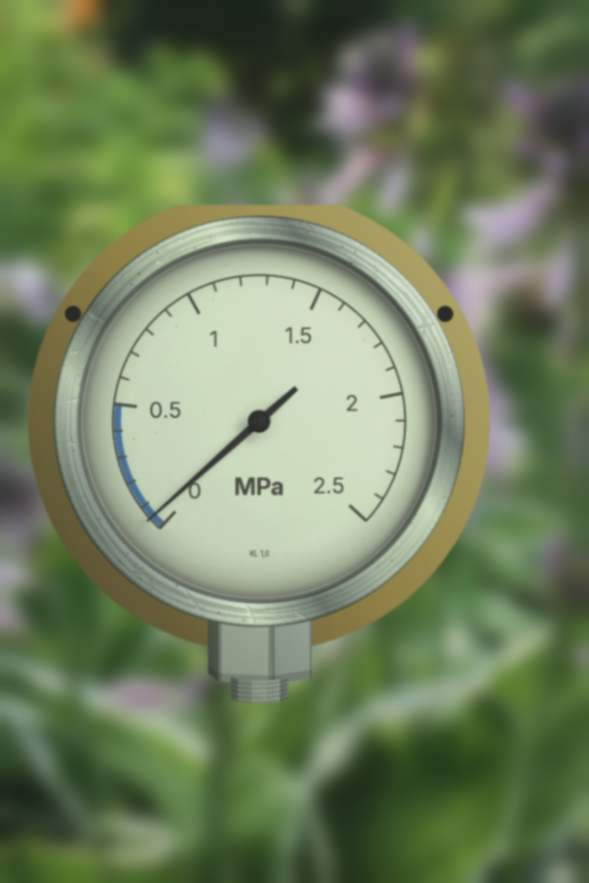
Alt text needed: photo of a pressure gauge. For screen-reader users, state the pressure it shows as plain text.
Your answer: 0.05 MPa
